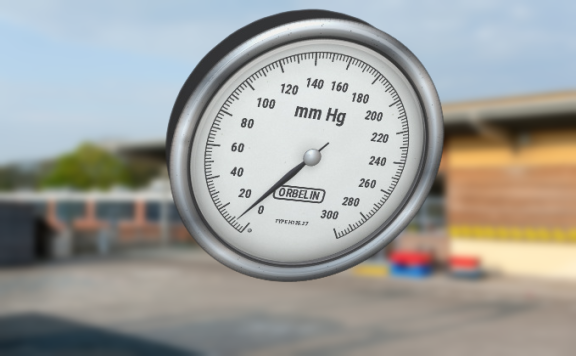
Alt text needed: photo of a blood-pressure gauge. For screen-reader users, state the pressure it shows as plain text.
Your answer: 10 mmHg
